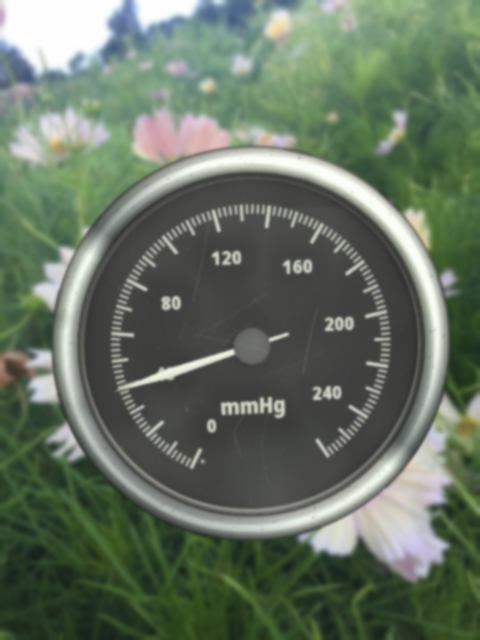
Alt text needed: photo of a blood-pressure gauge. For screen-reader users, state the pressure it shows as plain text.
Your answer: 40 mmHg
